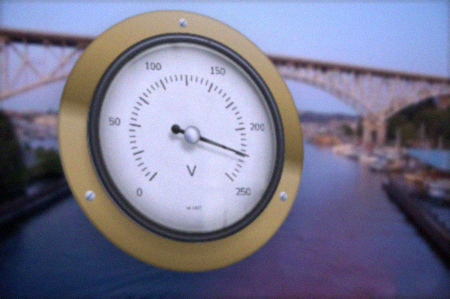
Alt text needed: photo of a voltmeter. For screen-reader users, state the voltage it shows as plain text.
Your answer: 225 V
